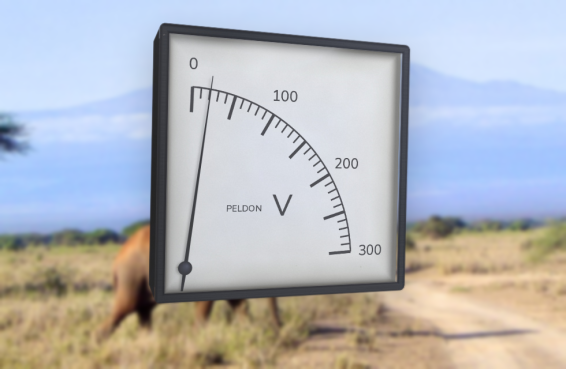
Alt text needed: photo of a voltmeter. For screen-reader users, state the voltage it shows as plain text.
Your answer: 20 V
